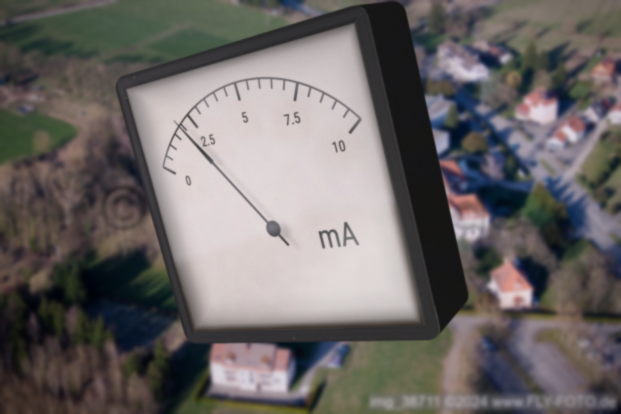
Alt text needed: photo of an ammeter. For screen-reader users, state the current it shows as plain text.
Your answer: 2 mA
